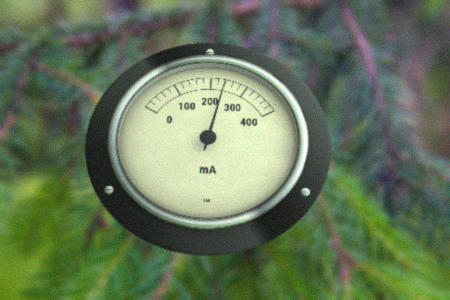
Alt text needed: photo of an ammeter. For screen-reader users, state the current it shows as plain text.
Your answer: 240 mA
